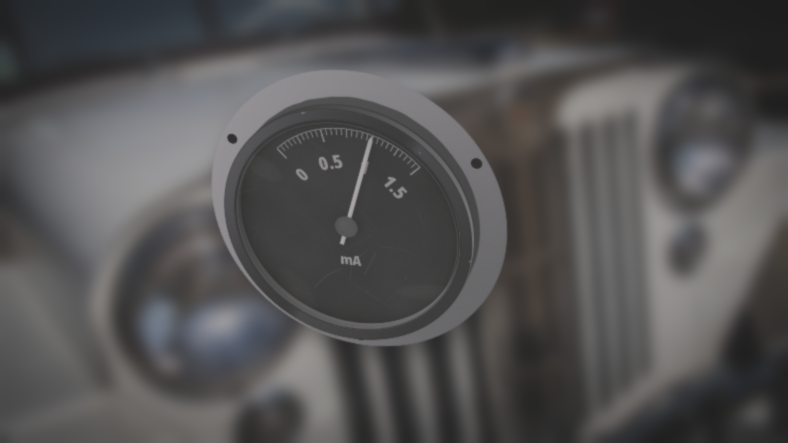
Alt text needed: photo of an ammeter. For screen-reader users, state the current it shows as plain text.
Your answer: 1 mA
